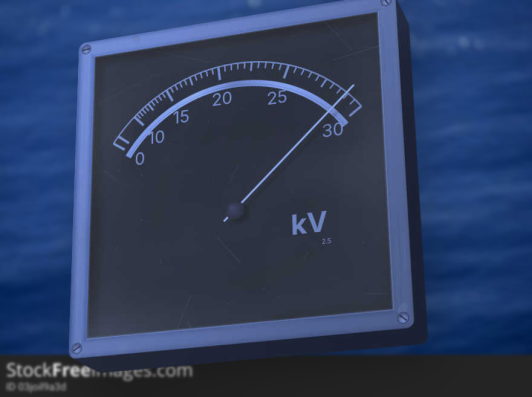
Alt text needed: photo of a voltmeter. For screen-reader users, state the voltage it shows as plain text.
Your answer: 29 kV
